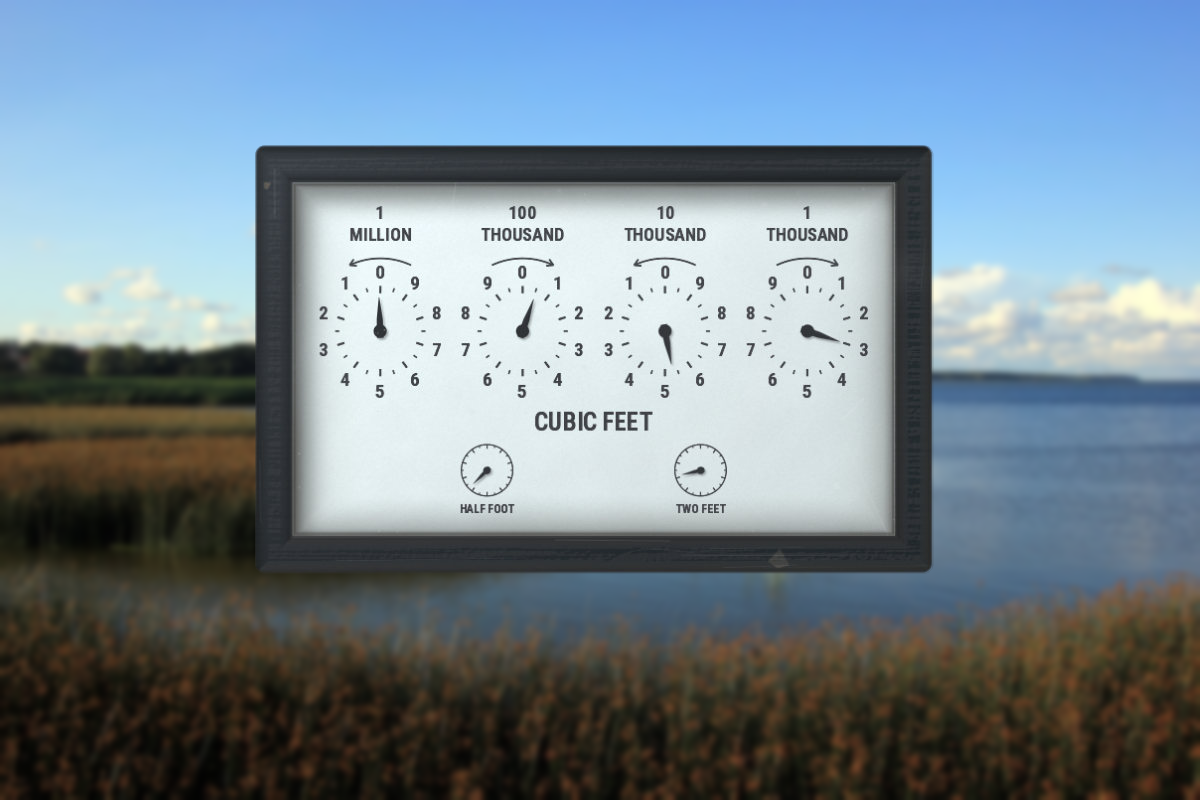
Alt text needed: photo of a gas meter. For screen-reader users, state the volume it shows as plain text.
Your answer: 5300 ft³
